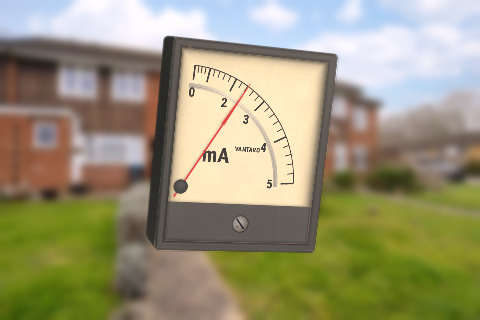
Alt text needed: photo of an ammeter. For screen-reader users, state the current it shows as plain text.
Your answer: 2.4 mA
